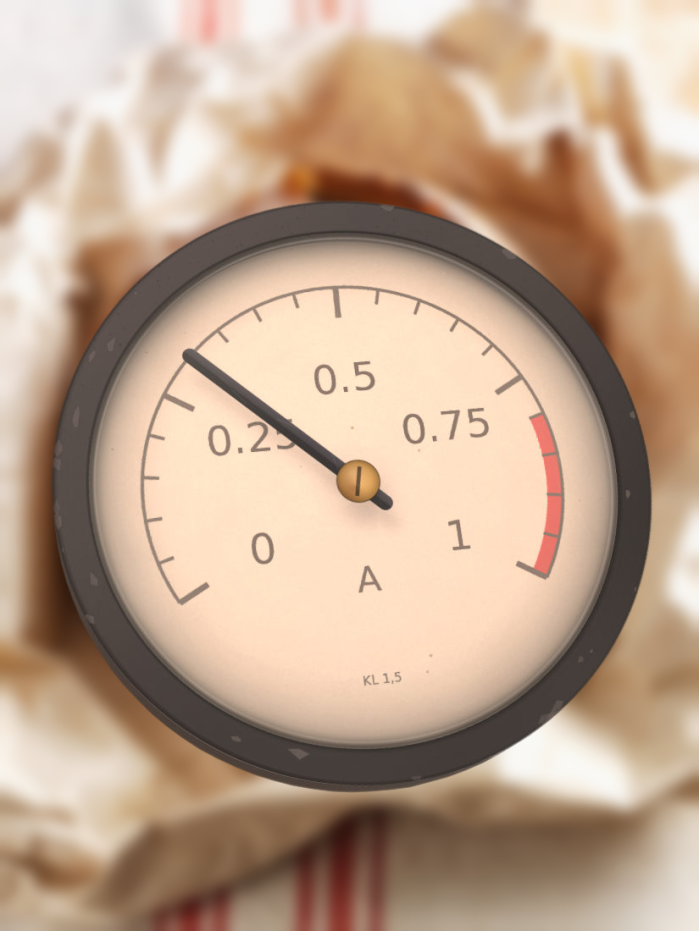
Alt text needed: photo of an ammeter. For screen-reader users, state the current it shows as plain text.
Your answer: 0.3 A
